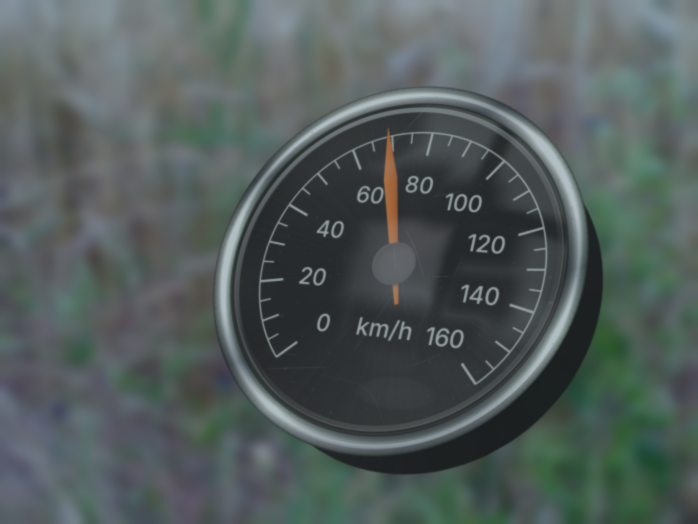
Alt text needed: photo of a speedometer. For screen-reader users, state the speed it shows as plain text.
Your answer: 70 km/h
